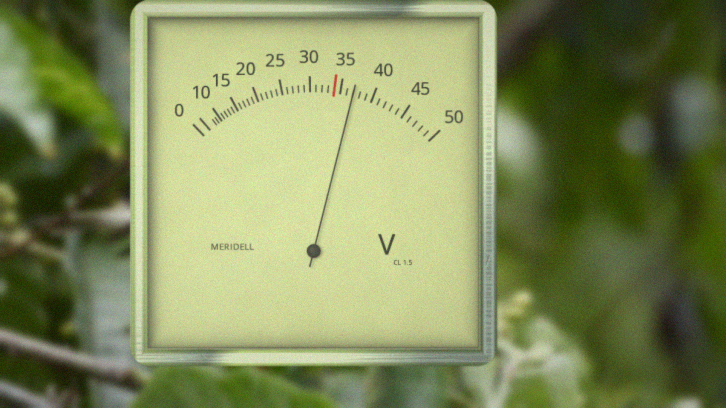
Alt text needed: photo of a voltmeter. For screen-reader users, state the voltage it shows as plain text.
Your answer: 37 V
